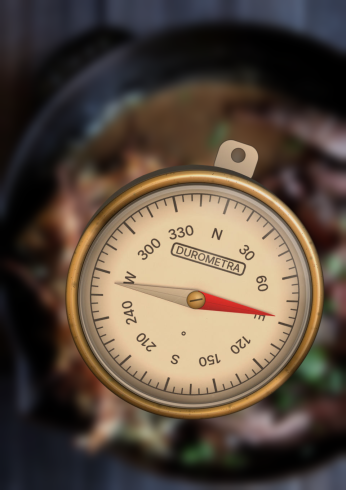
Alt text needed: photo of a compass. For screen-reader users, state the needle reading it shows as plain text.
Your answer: 85 °
